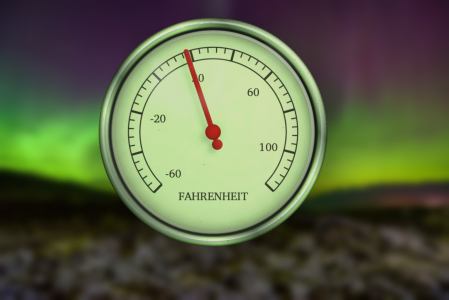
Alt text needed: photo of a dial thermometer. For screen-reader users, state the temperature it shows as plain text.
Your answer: 18 °F
